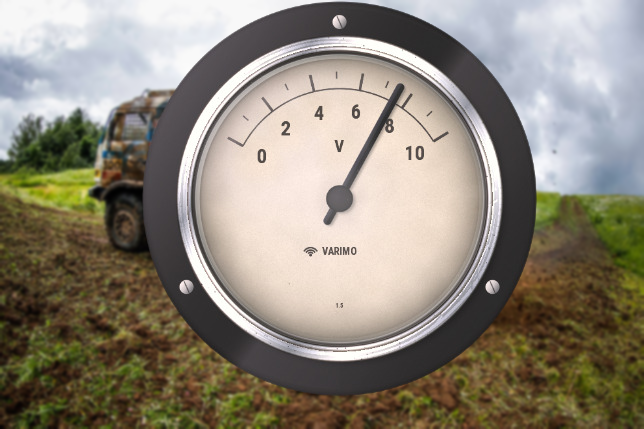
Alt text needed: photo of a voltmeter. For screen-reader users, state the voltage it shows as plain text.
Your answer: 7.5 V
